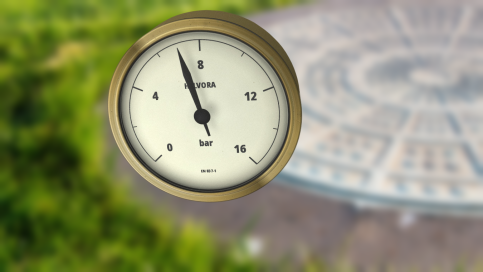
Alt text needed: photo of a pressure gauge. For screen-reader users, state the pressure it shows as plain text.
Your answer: 7 bar
